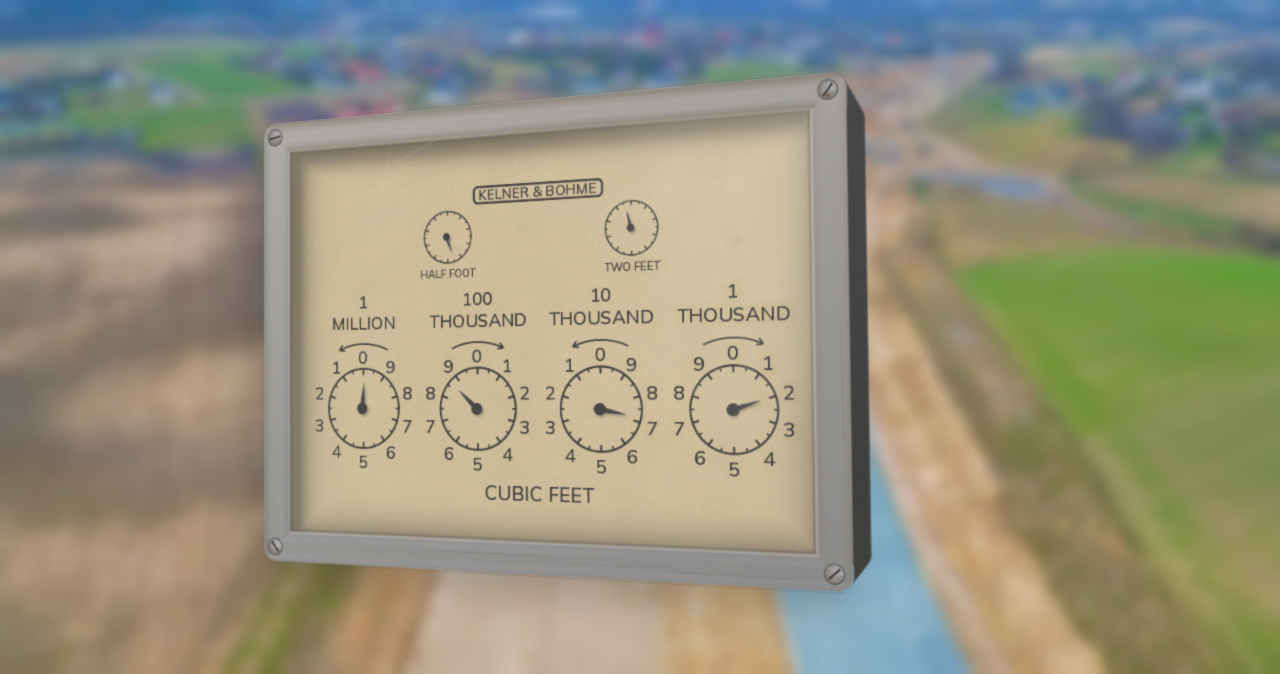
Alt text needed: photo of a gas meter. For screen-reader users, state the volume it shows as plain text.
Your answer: 987200 ft³
